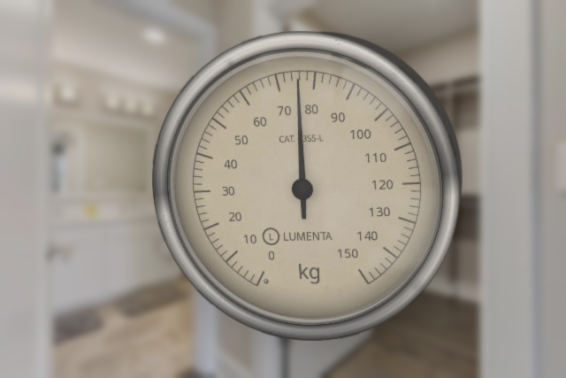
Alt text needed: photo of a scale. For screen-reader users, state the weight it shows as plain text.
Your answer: 76 kg
